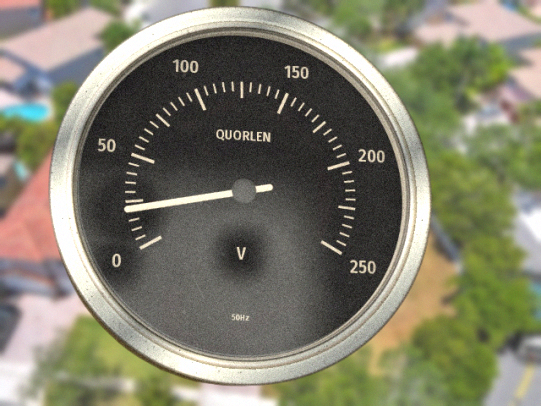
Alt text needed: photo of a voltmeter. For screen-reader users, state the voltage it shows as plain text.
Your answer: 20 V
